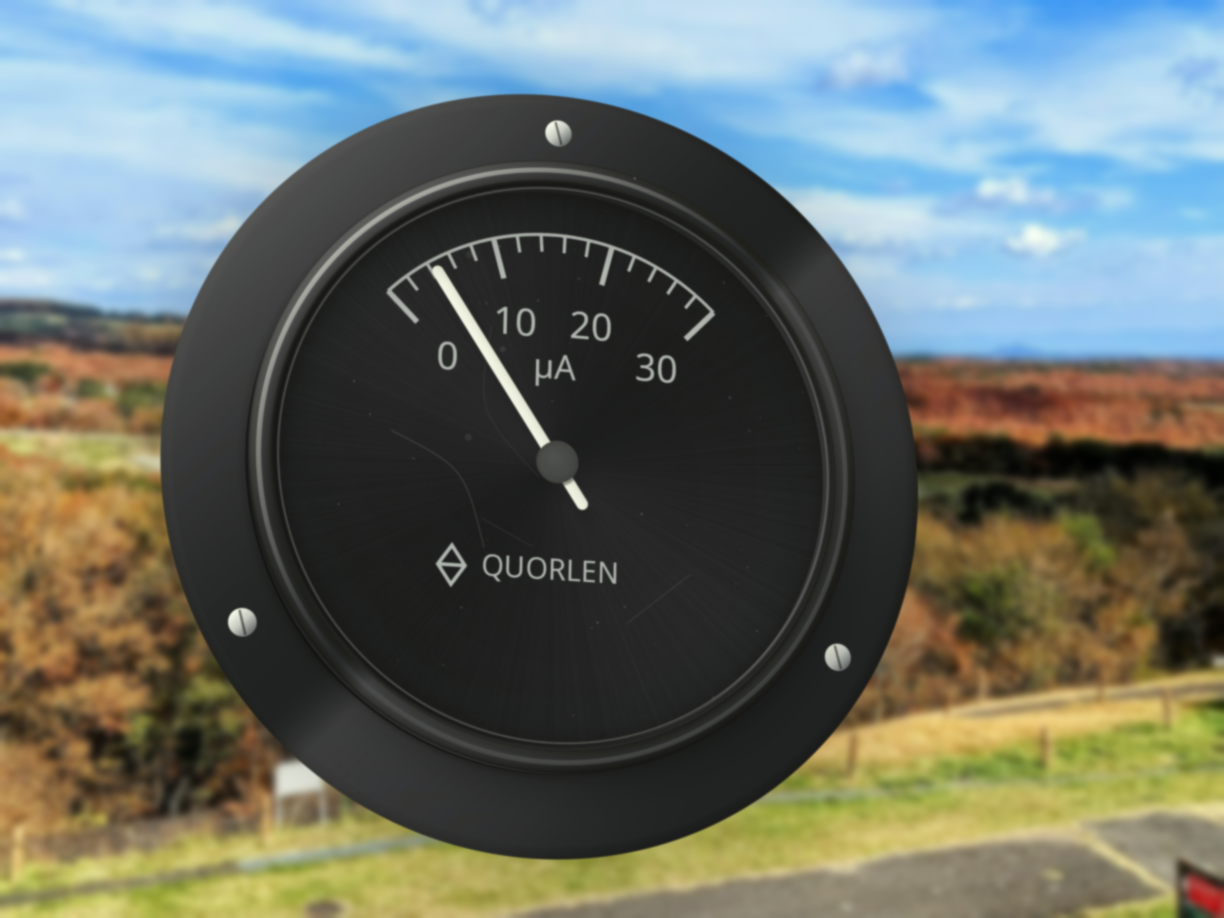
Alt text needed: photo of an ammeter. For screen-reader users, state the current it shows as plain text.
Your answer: 4 µA
